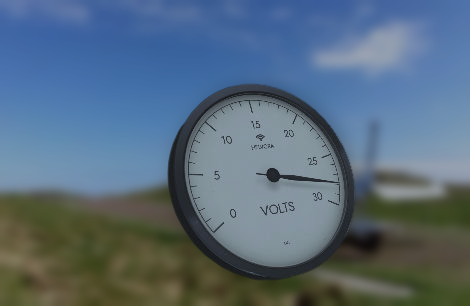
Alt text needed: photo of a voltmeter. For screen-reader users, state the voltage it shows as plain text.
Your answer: 28 V
